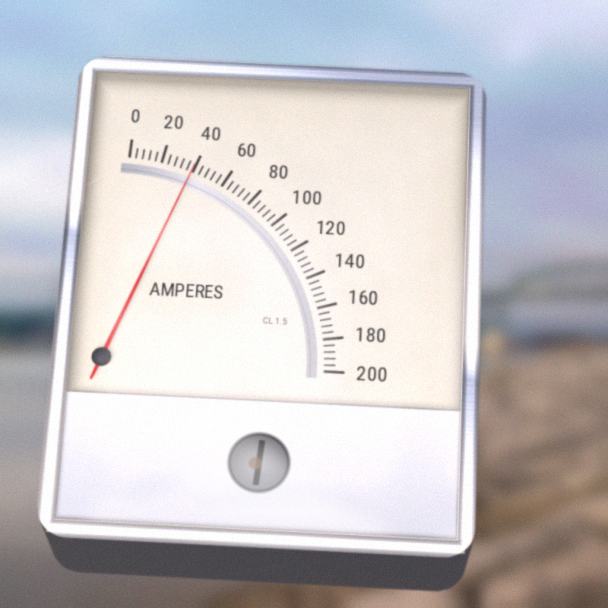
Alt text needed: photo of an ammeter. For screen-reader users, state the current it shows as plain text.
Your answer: 40 A
